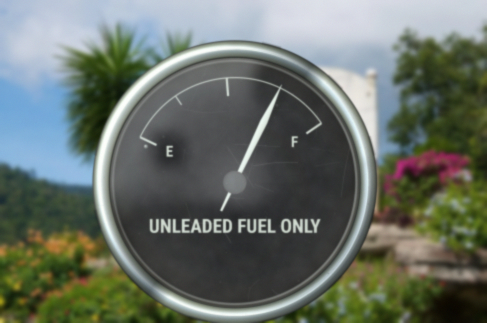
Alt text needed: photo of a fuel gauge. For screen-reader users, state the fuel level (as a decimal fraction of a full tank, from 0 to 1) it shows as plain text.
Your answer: 0.75
